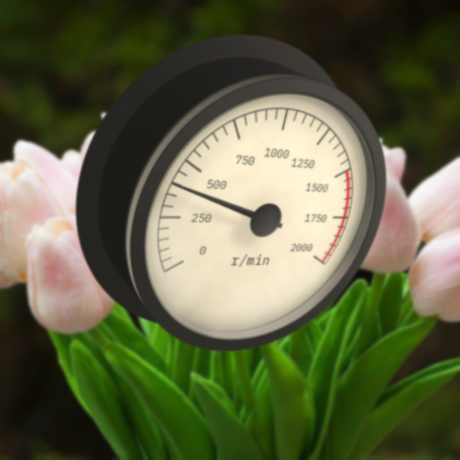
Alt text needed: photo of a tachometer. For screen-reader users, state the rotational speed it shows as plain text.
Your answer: 400 rpm
